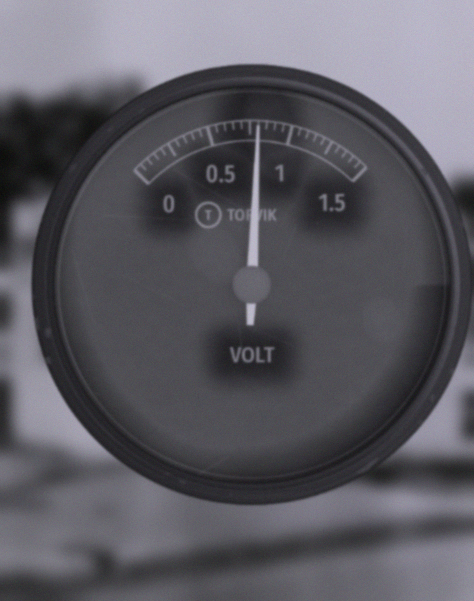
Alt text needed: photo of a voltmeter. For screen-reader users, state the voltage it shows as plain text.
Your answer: 0.8 V
